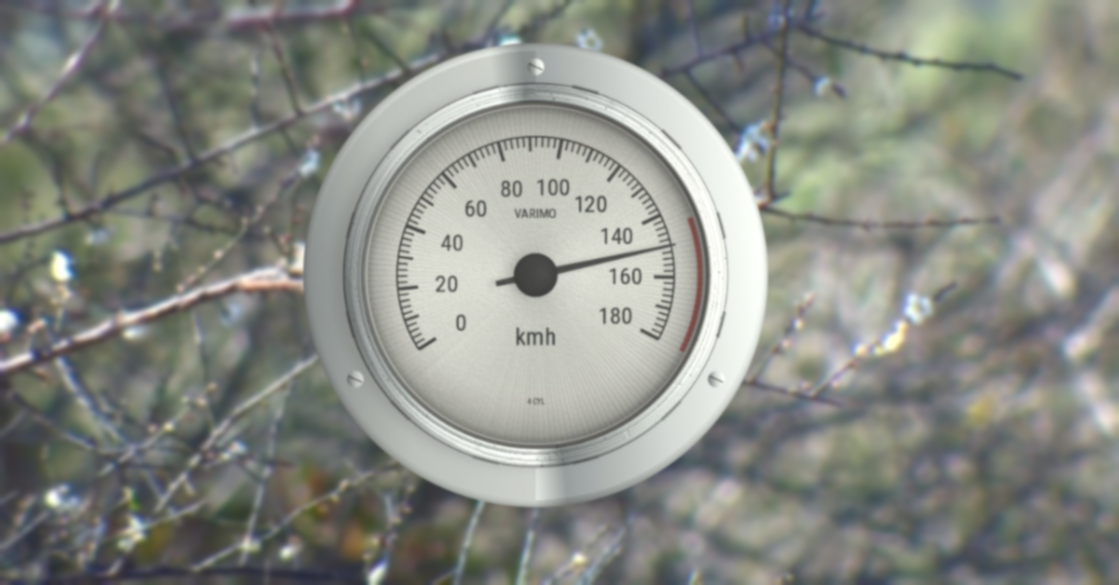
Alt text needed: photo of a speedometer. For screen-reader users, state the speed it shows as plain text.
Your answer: 150 km/h
